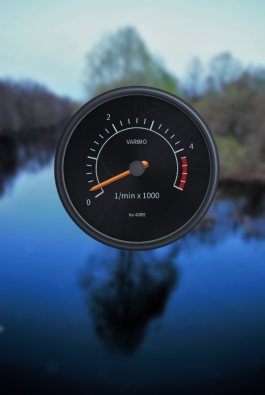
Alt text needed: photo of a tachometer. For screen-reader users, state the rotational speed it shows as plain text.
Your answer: 200 rpm
